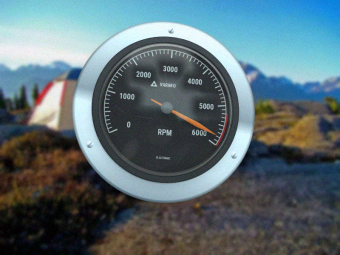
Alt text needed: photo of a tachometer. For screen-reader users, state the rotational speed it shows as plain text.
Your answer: 5800 rpm
